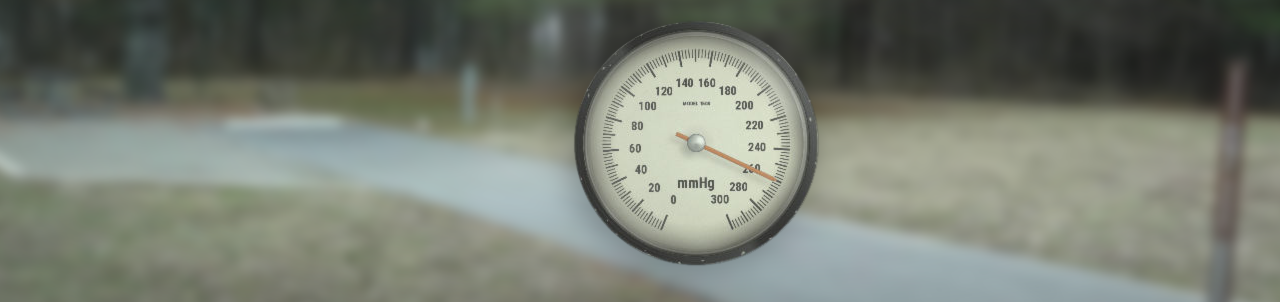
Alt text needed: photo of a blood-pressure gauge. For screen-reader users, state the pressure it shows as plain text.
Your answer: 260 mmHg
